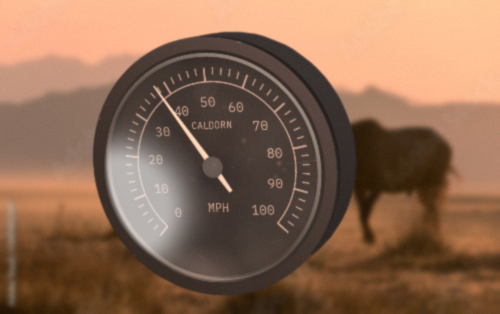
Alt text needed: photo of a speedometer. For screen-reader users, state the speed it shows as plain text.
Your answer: 38 mph
